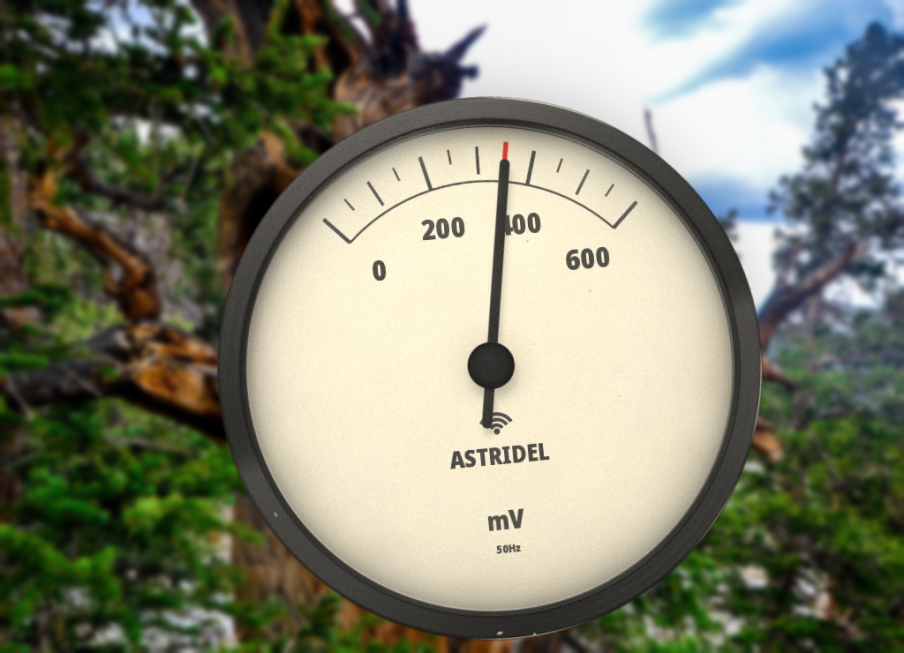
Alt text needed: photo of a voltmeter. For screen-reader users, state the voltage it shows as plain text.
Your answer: 350 mV
